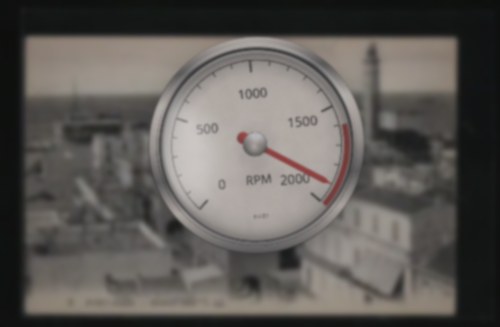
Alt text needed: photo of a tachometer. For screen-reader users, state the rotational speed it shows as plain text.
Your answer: 1900 rpm
